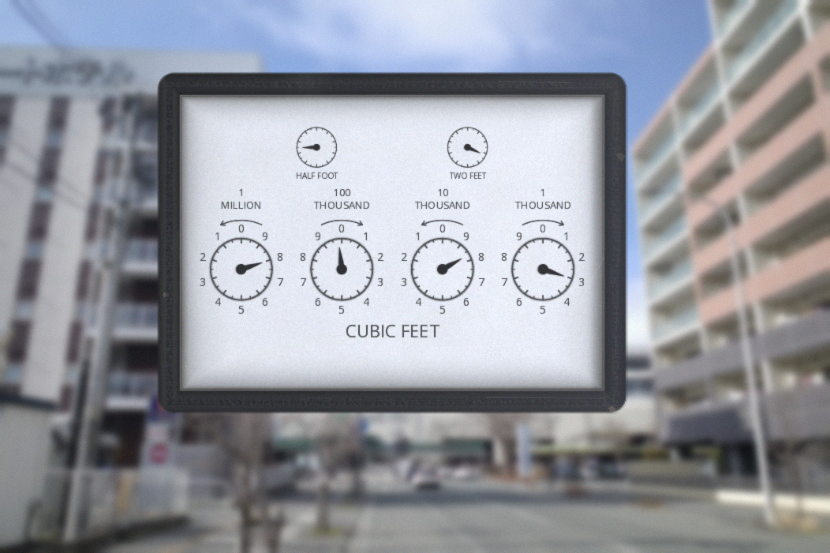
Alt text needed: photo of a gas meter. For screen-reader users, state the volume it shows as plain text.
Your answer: 798300 ft³
